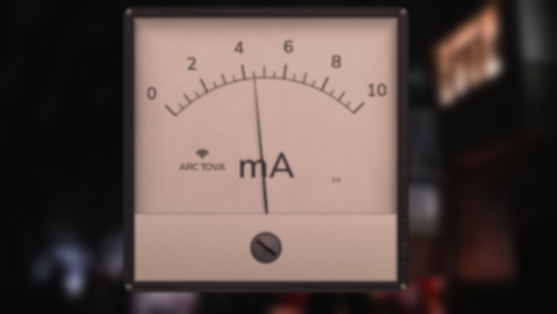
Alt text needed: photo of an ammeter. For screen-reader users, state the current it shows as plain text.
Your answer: 4.5 mA
